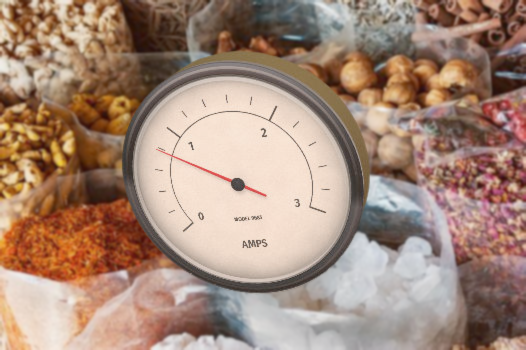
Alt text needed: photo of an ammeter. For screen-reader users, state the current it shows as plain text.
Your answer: 0.8 A
